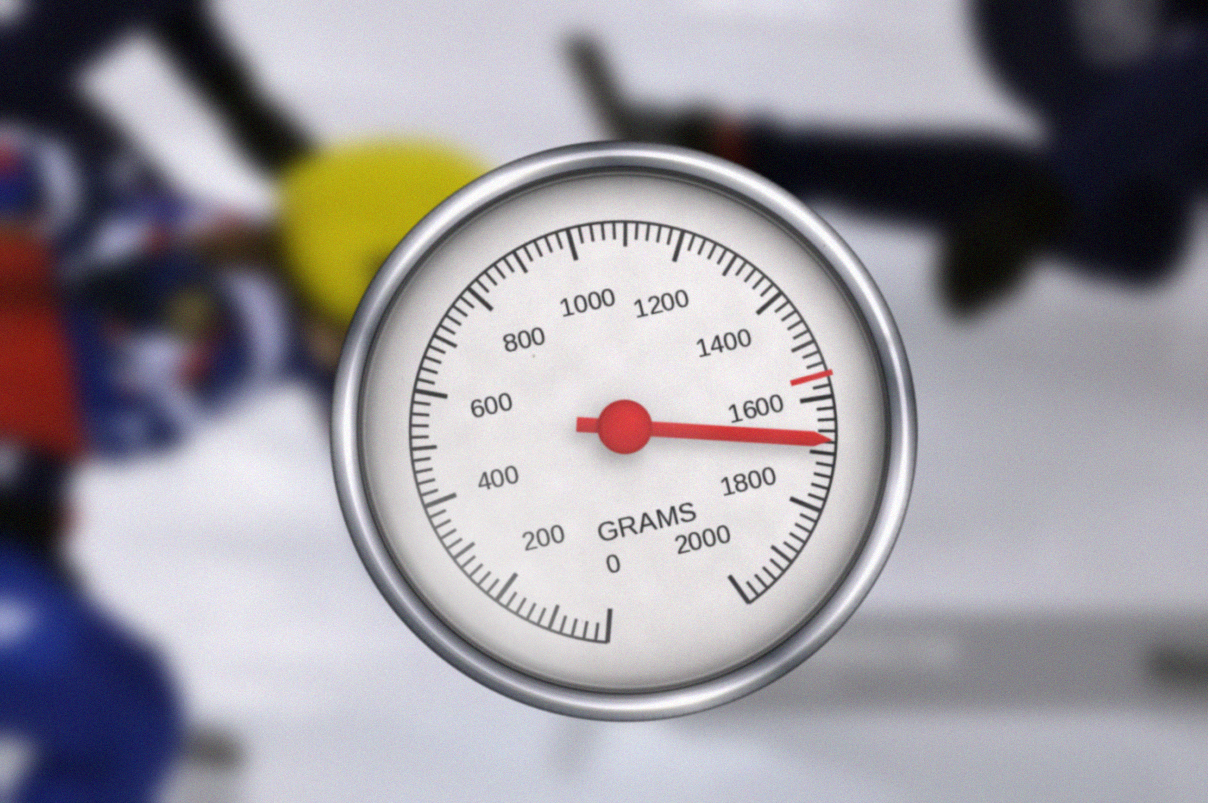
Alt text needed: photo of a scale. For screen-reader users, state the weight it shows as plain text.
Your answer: 1680 g
